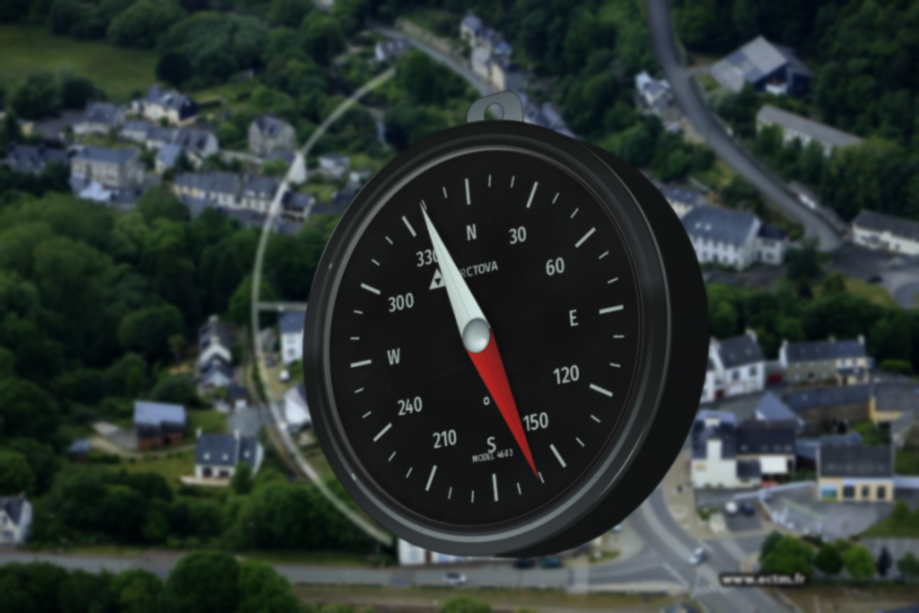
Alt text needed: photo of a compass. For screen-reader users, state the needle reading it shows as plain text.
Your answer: 160 °
